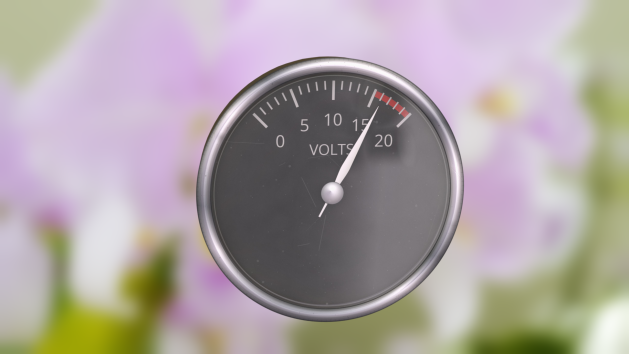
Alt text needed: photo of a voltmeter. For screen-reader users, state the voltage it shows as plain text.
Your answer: 16 V
